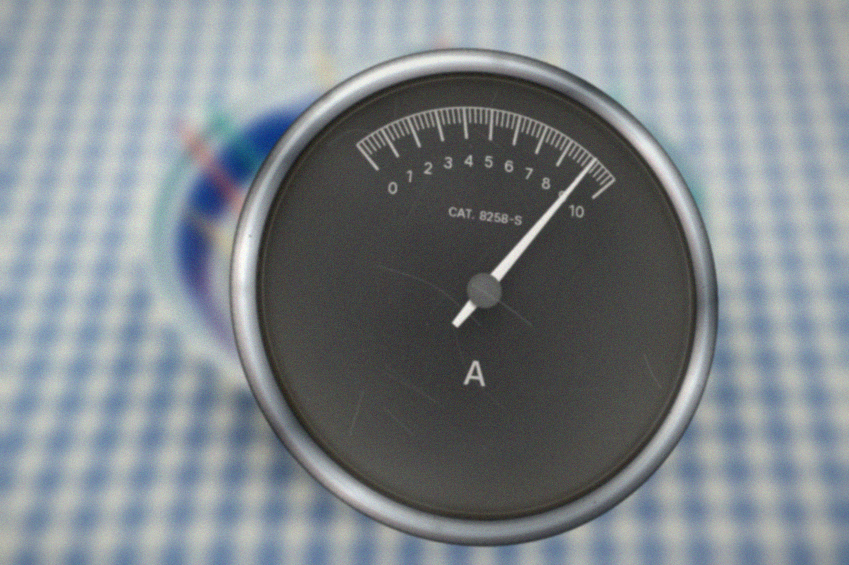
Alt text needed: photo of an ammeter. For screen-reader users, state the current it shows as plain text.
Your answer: 9 A
